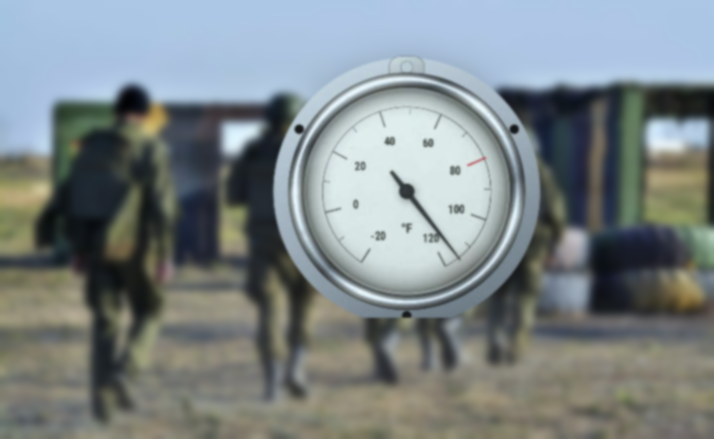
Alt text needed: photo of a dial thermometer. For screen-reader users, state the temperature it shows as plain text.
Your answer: 115 °F
